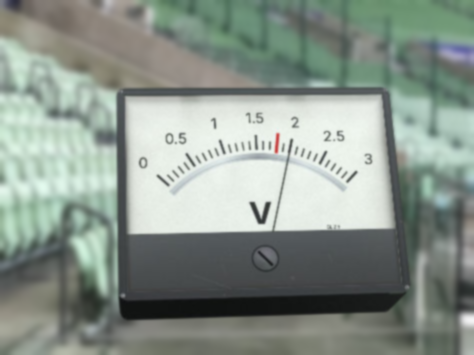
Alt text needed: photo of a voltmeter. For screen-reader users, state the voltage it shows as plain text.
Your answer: 2 V
